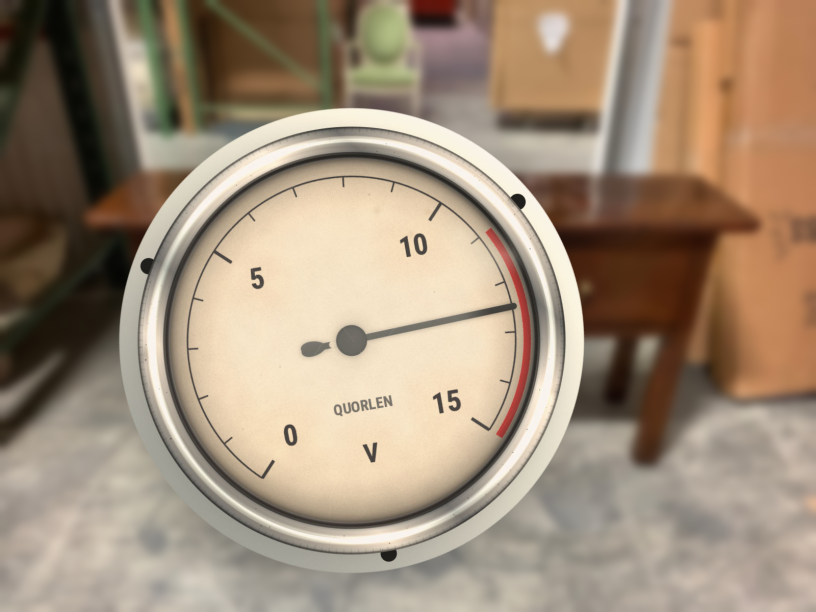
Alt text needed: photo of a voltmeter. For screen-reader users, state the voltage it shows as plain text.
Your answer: 12.5 V
